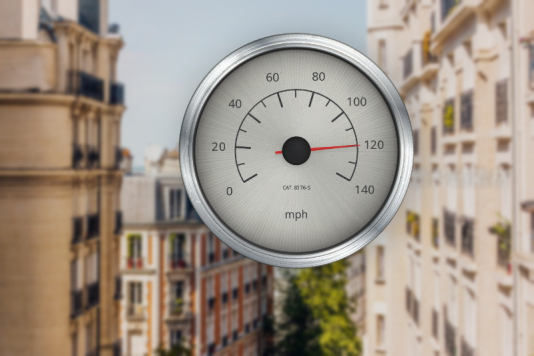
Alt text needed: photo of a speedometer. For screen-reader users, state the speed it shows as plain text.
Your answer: 120 mph
